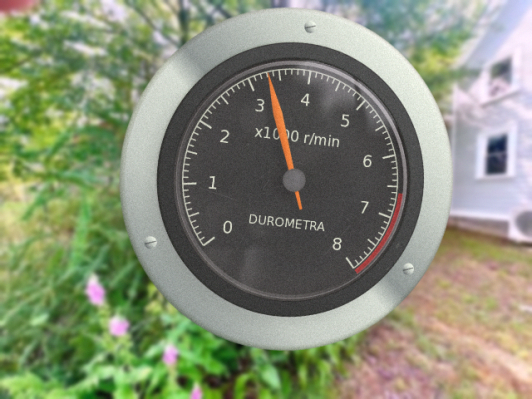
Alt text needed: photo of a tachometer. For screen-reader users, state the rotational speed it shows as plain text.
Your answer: 3300 rpm
